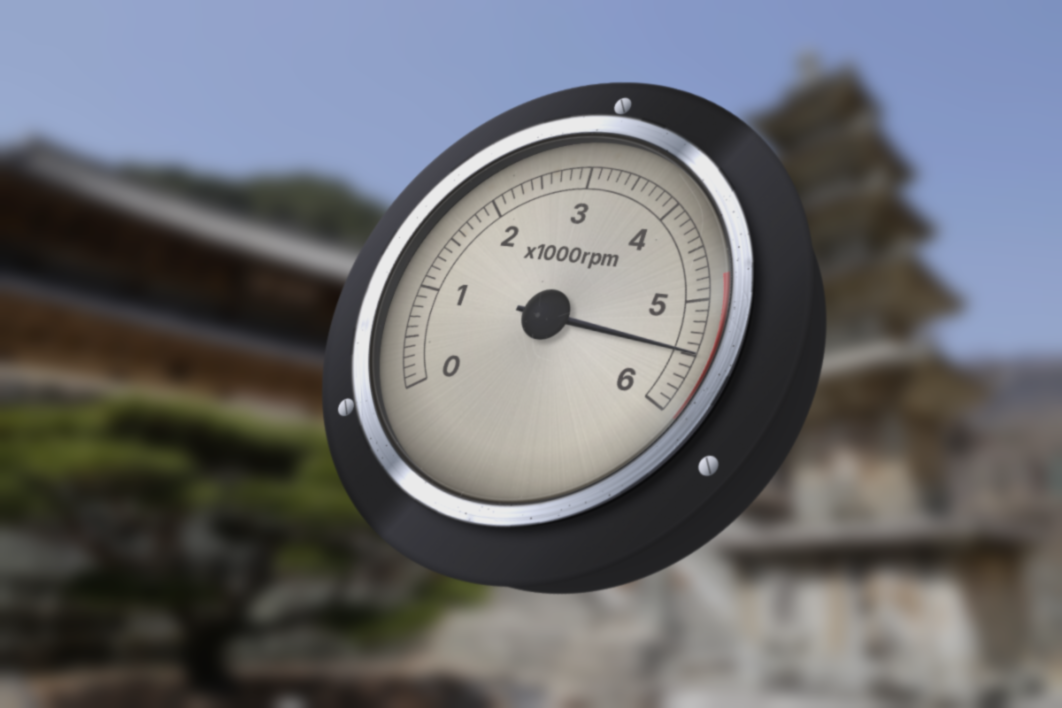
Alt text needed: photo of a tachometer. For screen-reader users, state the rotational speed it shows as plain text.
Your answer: 5500 rpm
